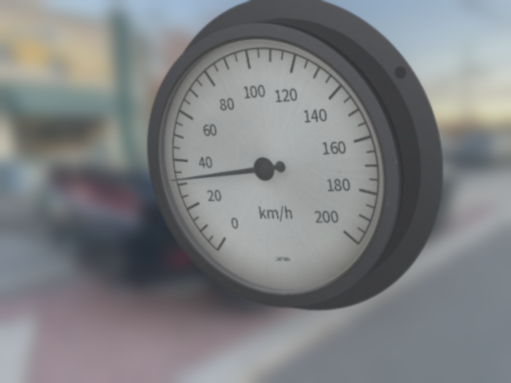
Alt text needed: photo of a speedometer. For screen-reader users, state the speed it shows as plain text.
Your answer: 32.5 km/h
